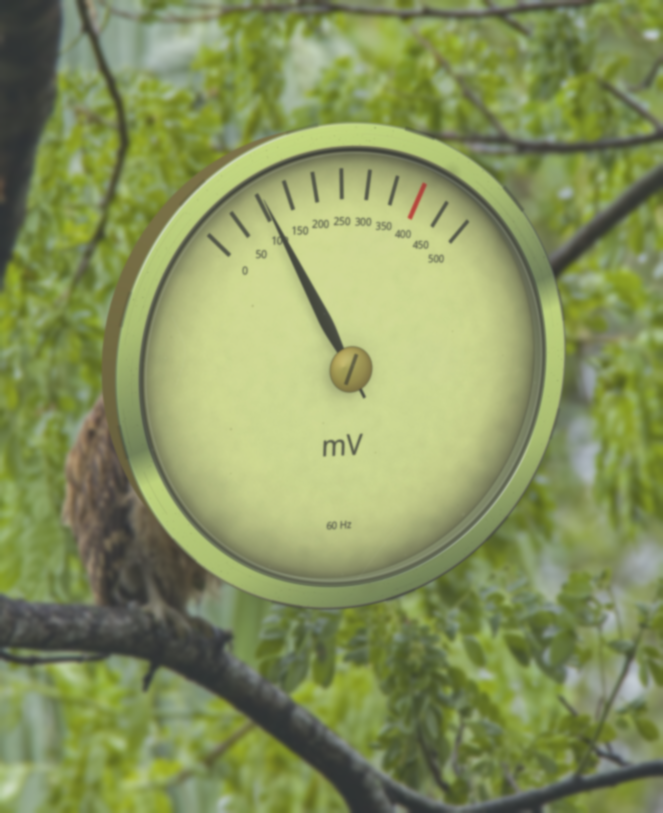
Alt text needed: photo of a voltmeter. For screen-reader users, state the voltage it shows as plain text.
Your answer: 100 mV
